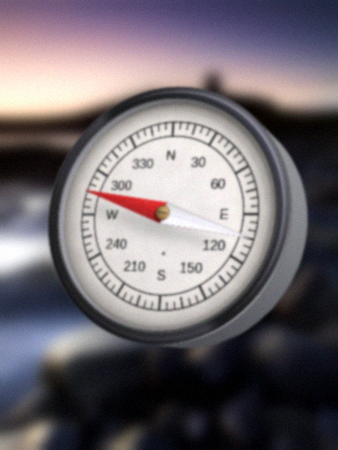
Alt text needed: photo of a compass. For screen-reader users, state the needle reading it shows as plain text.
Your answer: 285 °
